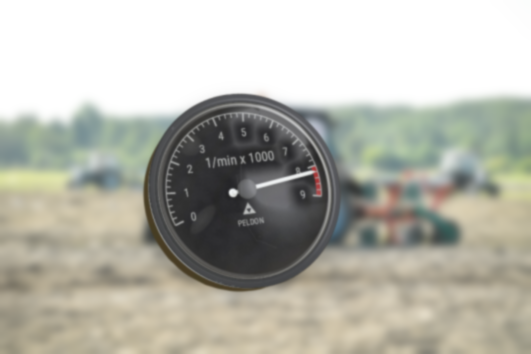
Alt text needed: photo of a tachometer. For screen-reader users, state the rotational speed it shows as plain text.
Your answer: 8200 rpm
